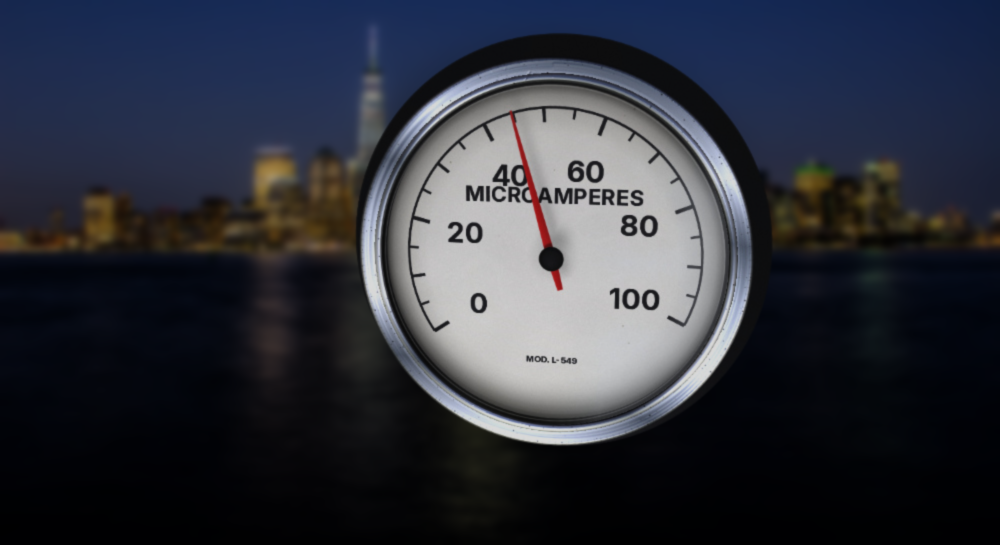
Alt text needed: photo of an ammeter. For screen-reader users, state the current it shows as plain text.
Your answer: 45 µA
